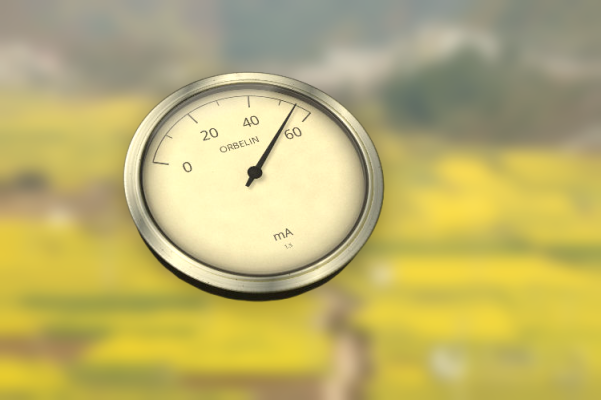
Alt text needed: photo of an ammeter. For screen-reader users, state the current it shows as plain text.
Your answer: 55 mA
